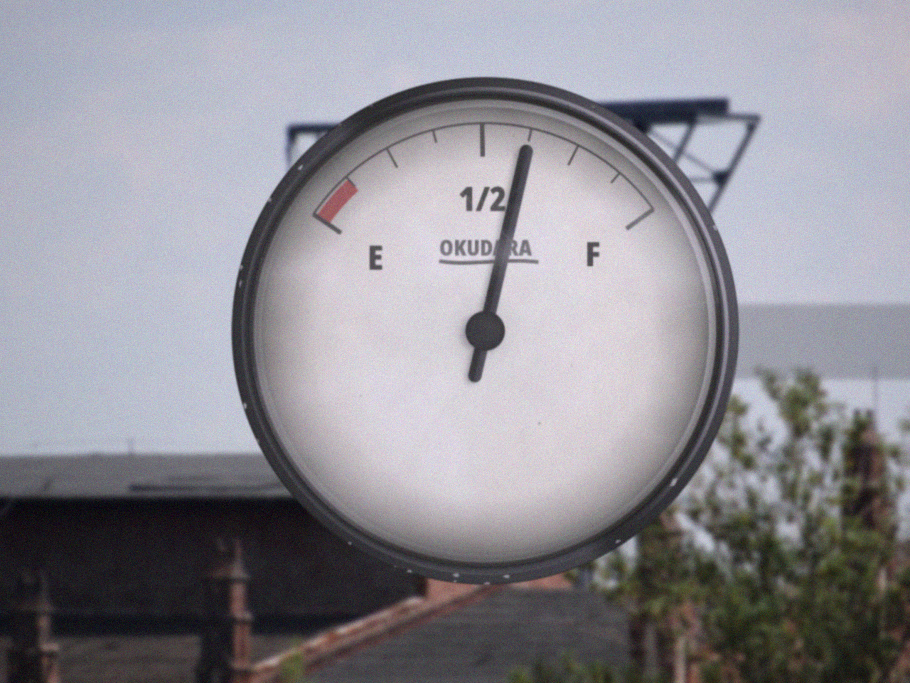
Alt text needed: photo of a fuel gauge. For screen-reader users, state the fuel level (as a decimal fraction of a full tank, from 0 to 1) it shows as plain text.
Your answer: 0.625
